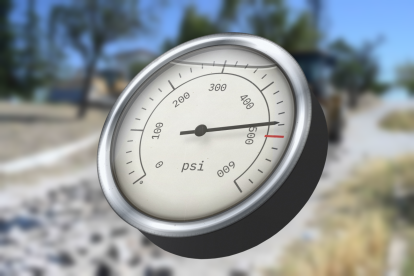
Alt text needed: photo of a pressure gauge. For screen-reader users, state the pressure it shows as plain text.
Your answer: 480 psi
